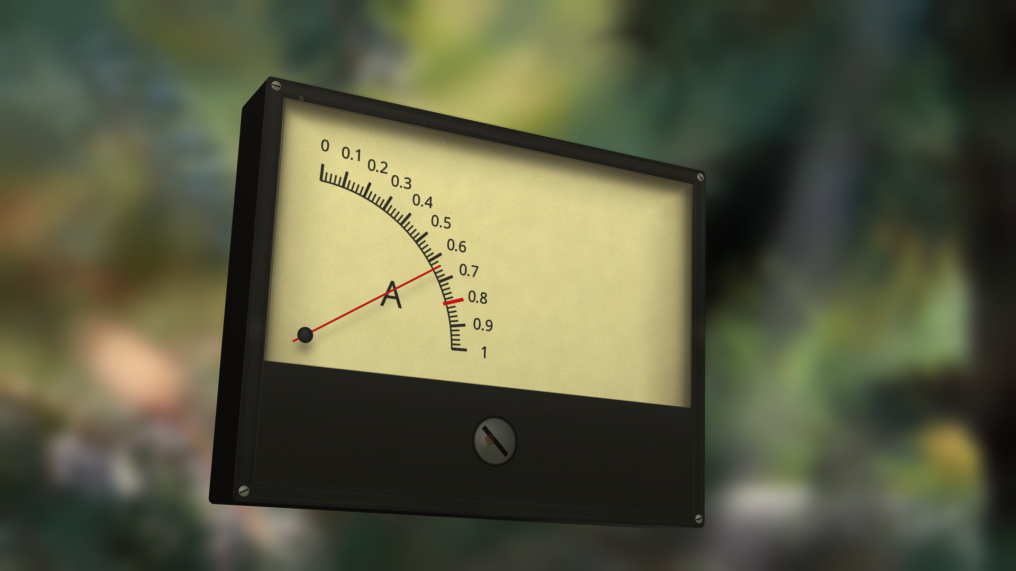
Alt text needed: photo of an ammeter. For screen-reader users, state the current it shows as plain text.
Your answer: 0.64 A
